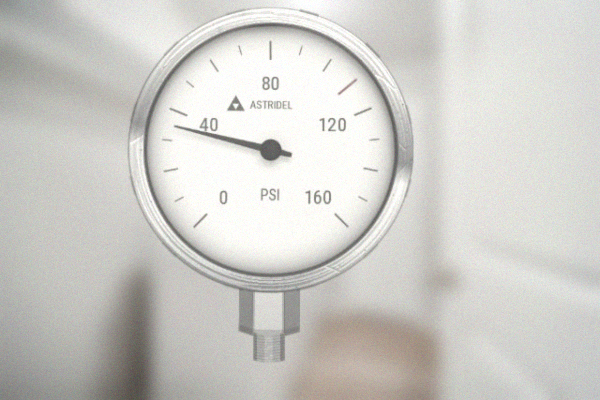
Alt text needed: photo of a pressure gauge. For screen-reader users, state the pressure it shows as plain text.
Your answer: 35 psi
